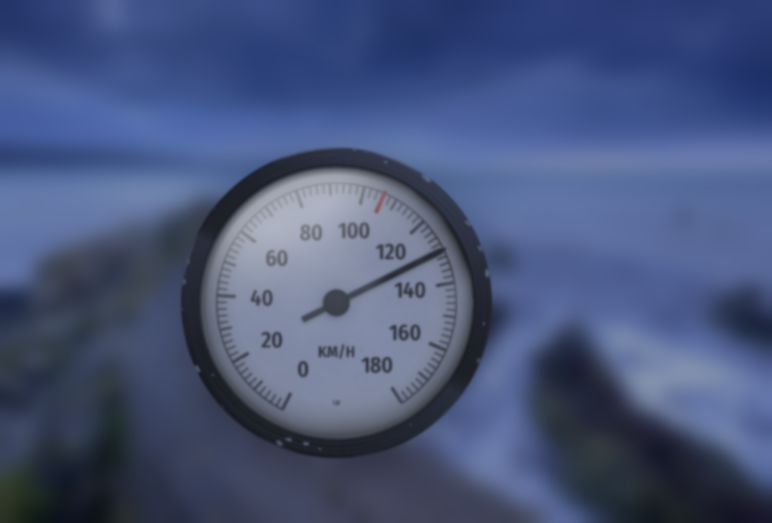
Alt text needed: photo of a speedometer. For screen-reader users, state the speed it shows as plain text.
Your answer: 130 km/h
